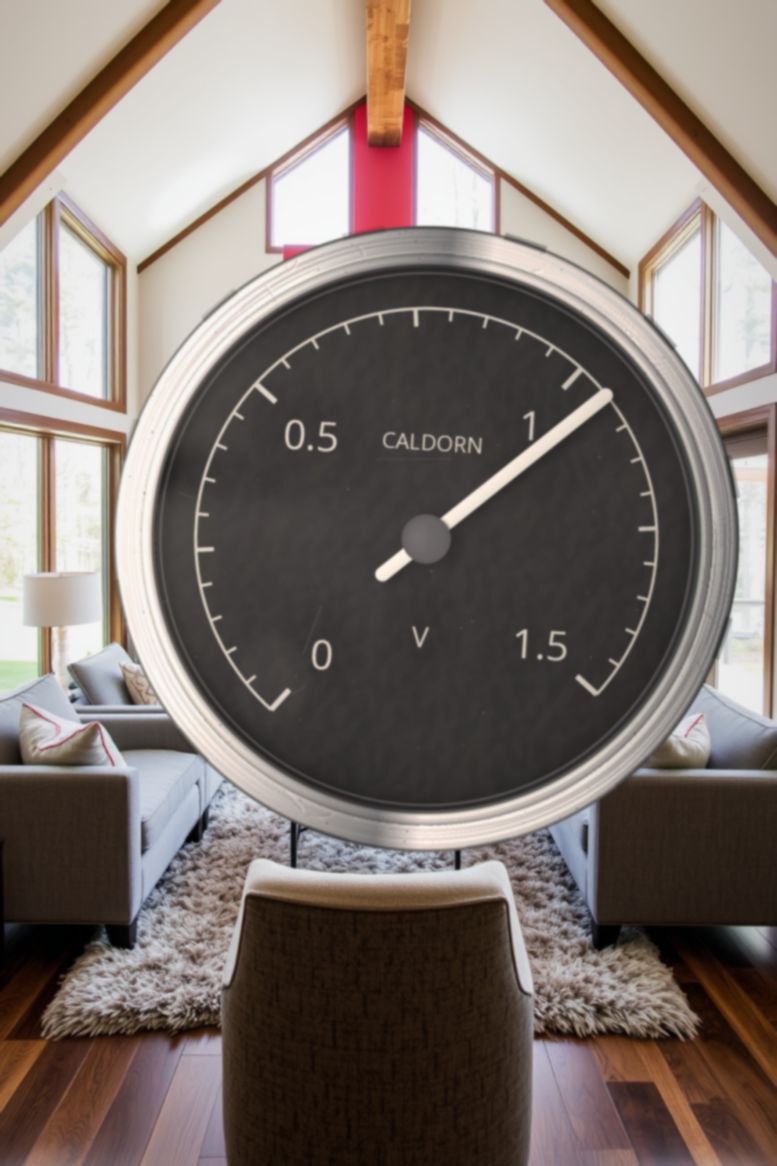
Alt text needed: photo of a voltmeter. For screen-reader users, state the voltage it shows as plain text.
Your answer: 1.05 V
